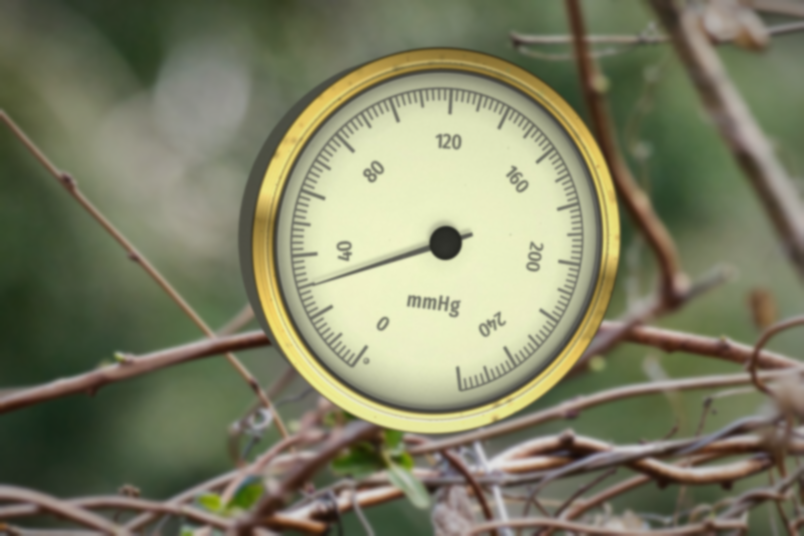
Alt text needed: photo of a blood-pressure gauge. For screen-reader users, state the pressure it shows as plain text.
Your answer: 30 mmHg
